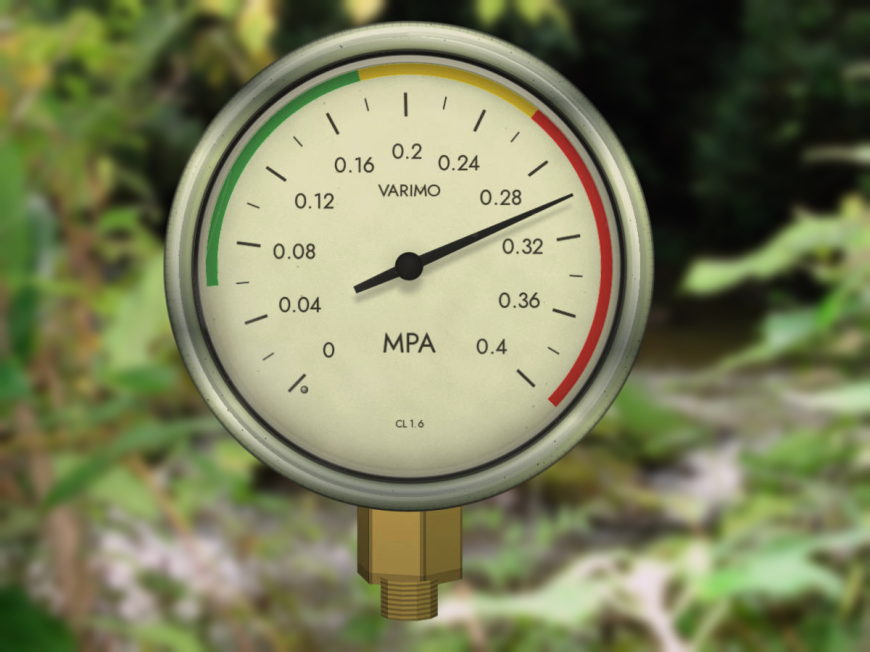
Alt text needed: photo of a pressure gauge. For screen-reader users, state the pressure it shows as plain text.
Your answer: 0.3 MPa
